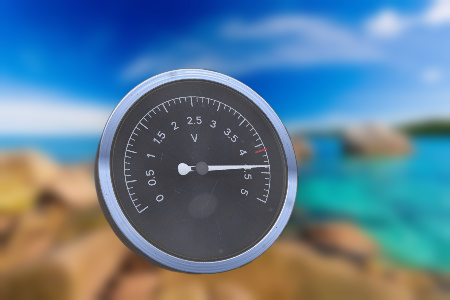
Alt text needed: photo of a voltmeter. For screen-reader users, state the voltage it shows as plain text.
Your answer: 4.4 V
